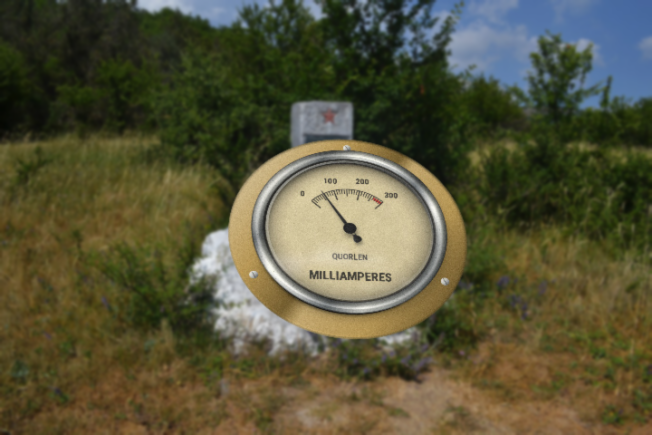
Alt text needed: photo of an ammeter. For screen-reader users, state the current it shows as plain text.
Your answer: 50 mA
